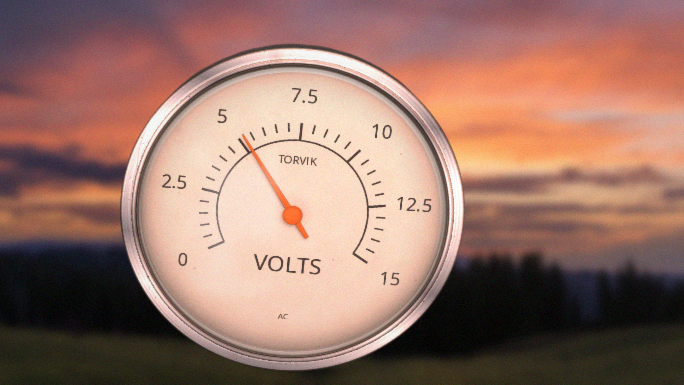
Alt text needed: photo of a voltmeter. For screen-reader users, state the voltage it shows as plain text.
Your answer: 5.25 V
